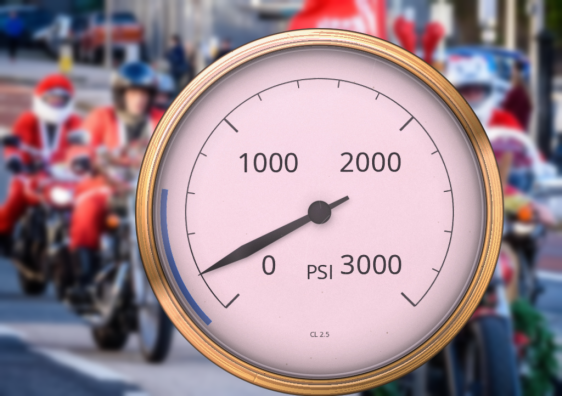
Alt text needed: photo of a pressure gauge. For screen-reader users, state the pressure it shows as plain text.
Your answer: 200 psi
